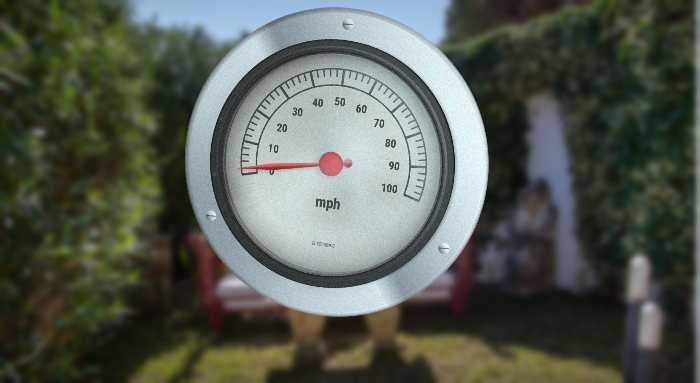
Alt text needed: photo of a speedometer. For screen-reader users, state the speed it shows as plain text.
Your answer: 2 mph
